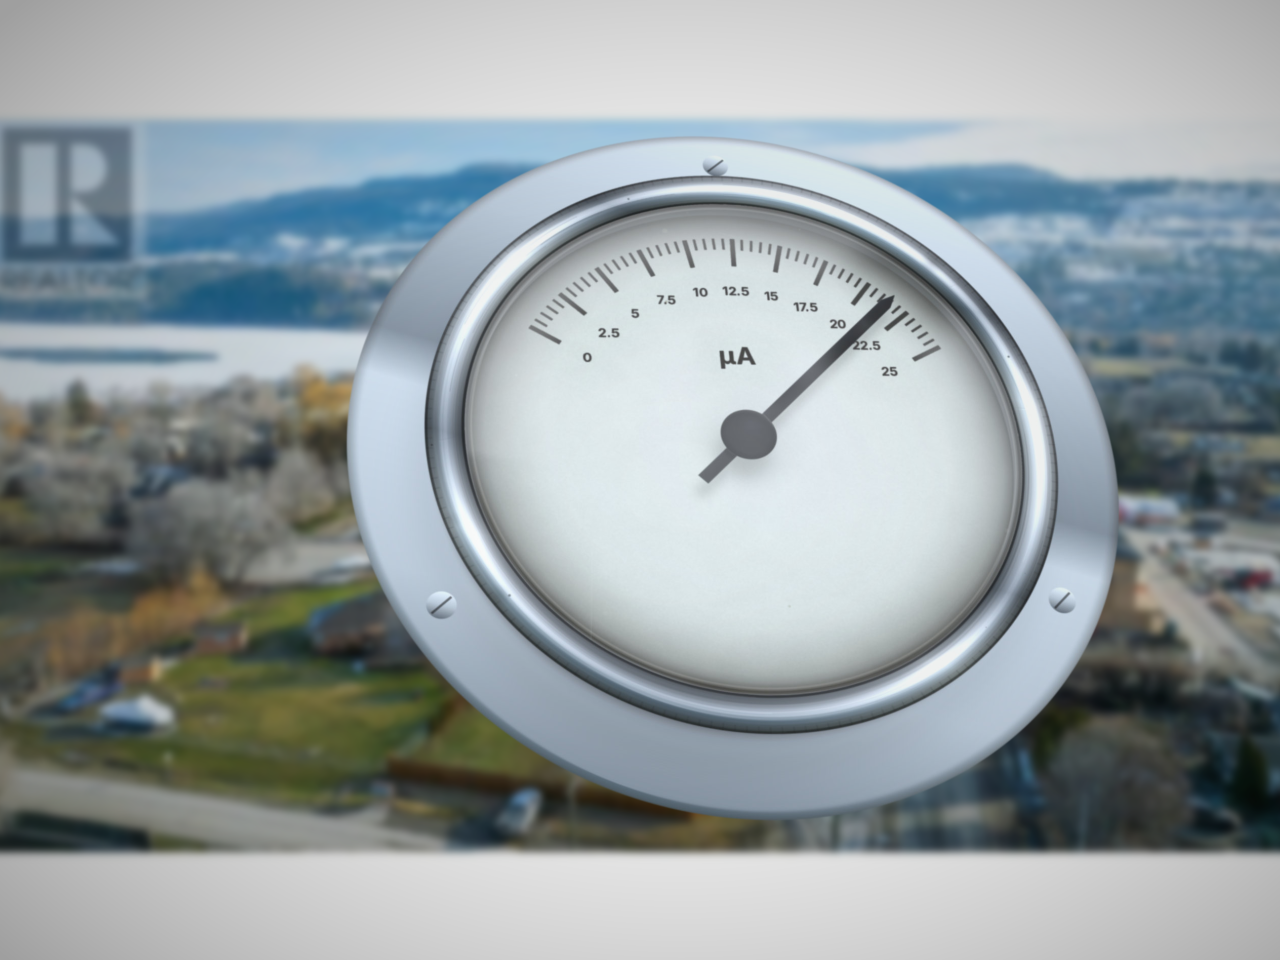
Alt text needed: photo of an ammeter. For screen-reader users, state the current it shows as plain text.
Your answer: 21.5 µA
